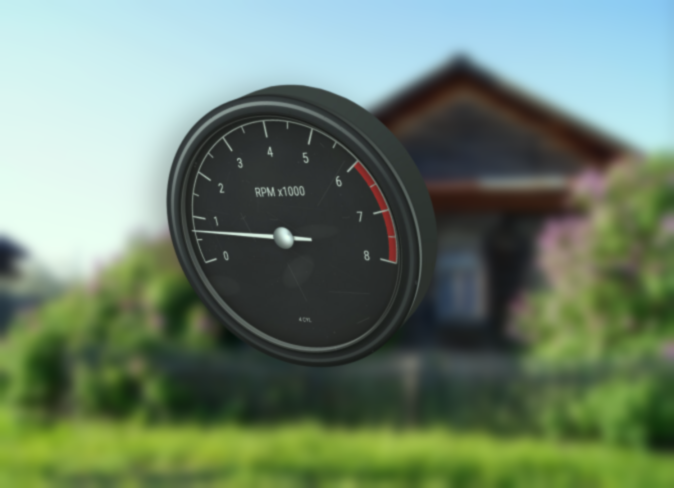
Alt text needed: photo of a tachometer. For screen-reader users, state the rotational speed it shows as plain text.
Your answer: 750 rpm
